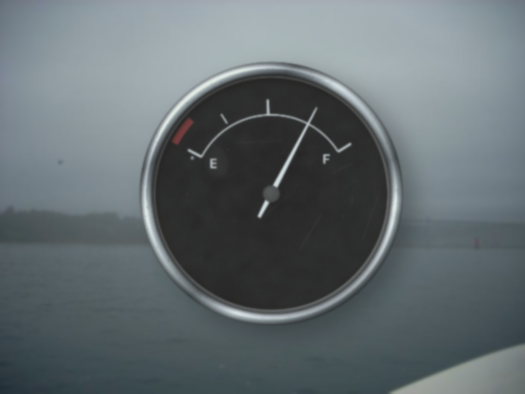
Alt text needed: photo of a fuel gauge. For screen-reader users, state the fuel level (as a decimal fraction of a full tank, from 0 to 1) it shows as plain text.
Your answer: 0.75
